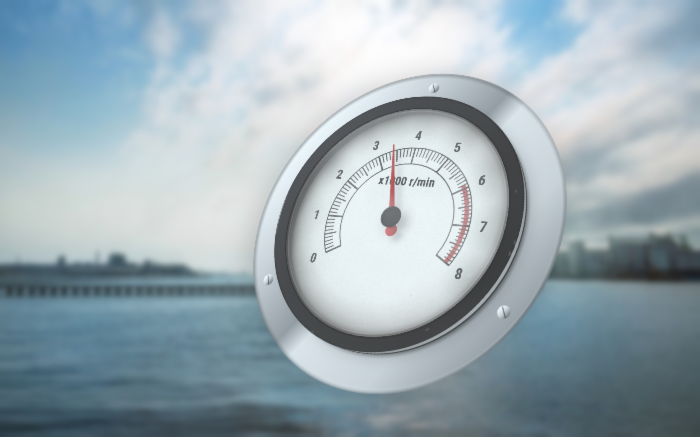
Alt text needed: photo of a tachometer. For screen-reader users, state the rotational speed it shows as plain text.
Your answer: 3500 rpm
